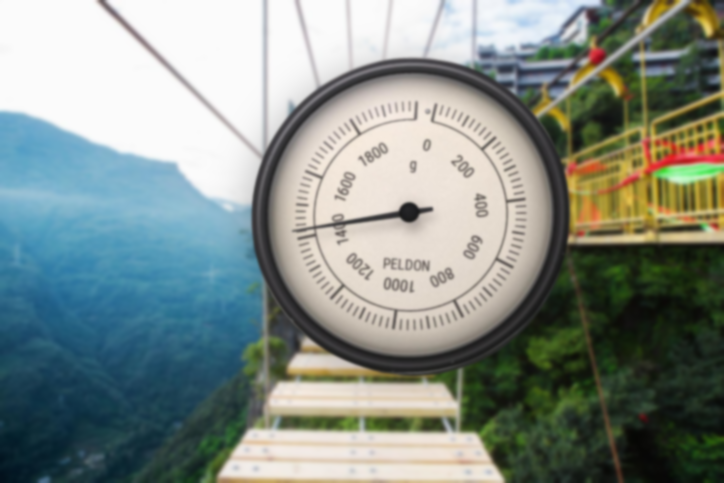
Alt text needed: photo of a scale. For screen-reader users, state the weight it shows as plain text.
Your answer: 1420 g
